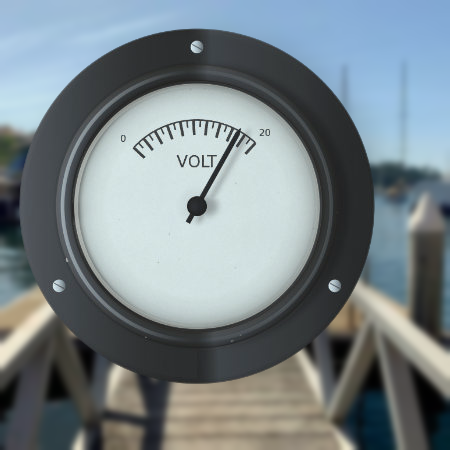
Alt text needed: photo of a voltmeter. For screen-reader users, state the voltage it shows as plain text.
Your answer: 17 V
